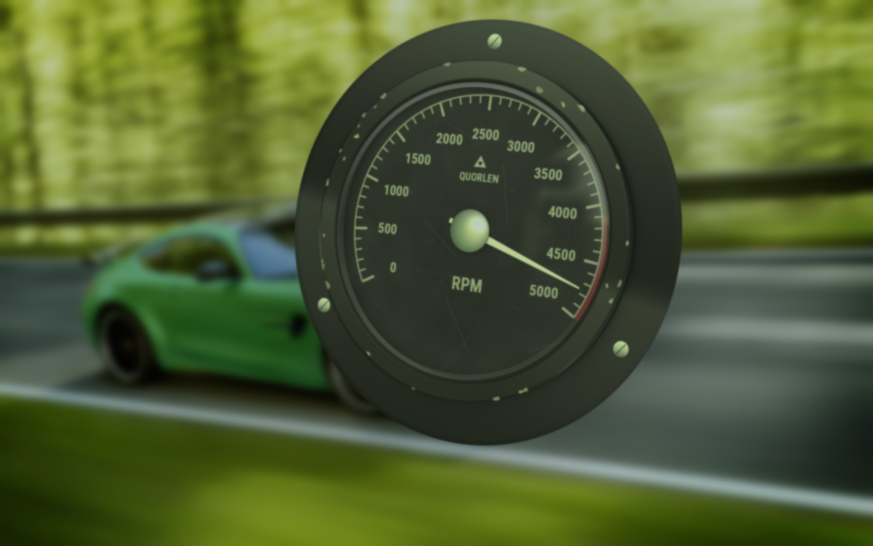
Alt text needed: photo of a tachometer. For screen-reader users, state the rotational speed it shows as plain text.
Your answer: 4750 rpm
